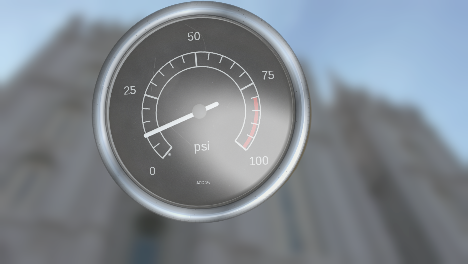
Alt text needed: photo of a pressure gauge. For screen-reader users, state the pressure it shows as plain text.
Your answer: 10 psi
